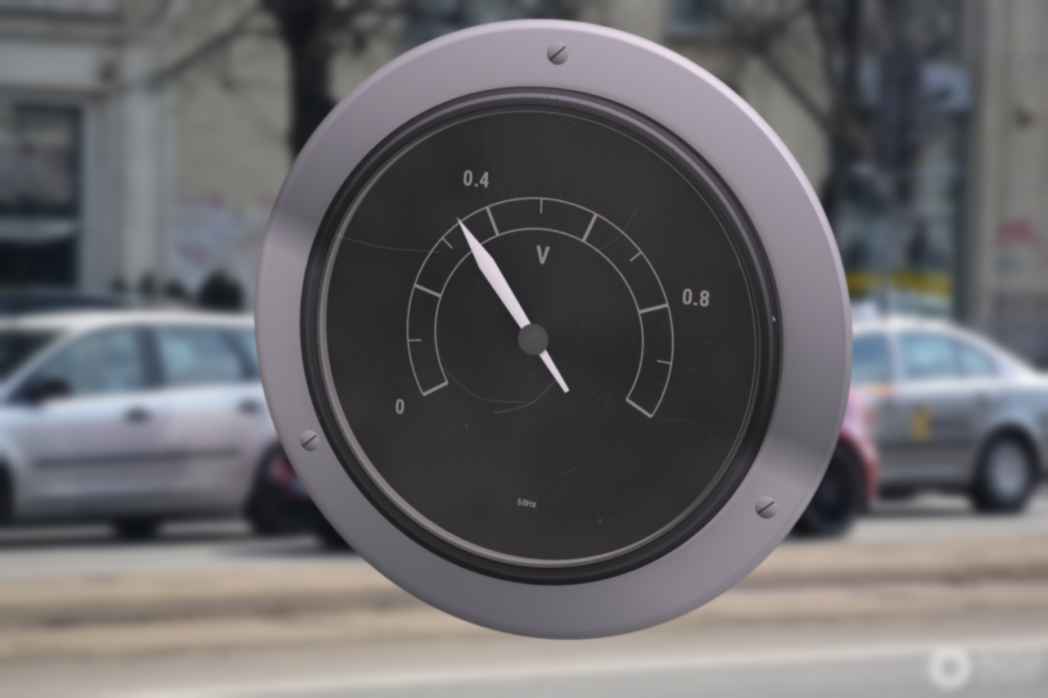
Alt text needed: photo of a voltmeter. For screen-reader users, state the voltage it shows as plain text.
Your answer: 0.35 V
